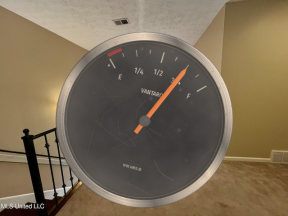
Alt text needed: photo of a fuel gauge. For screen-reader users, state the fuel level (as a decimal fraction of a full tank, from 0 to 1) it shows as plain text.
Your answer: 0.75
